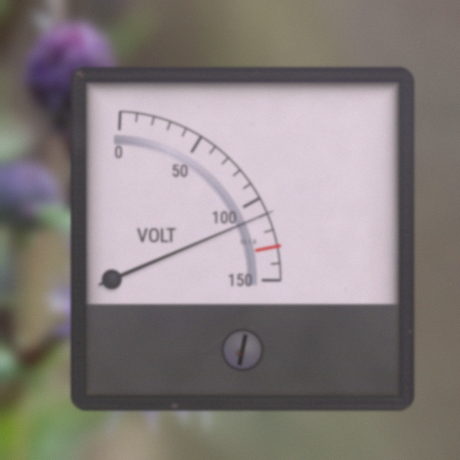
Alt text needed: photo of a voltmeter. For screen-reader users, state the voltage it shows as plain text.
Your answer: 110 V
